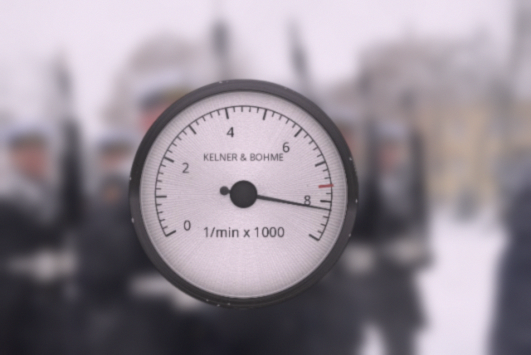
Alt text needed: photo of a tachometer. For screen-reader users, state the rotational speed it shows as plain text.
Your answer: 8200 rpm
